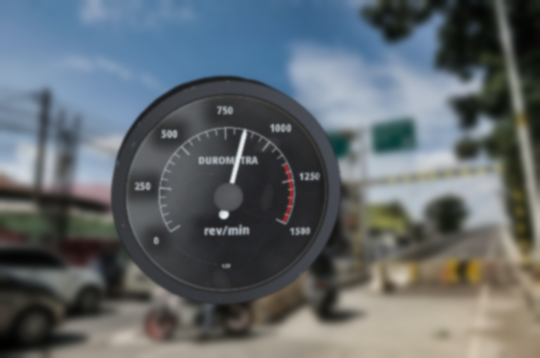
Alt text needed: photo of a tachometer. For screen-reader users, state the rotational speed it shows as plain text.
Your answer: 850 rpm
